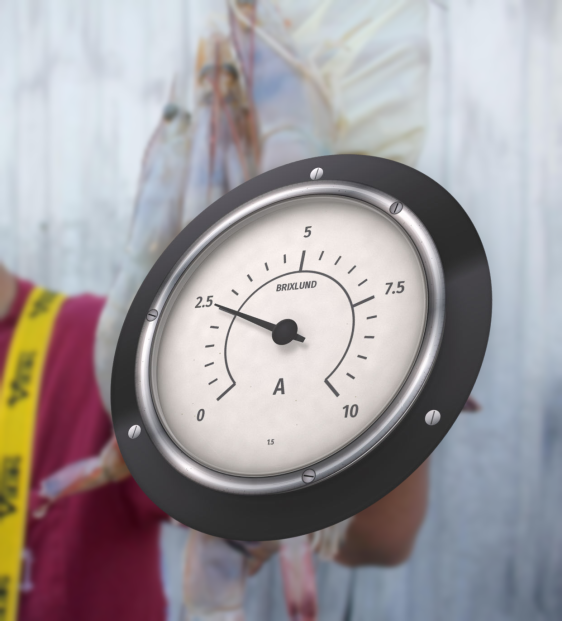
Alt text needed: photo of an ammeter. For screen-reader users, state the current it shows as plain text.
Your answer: 2.5 A
